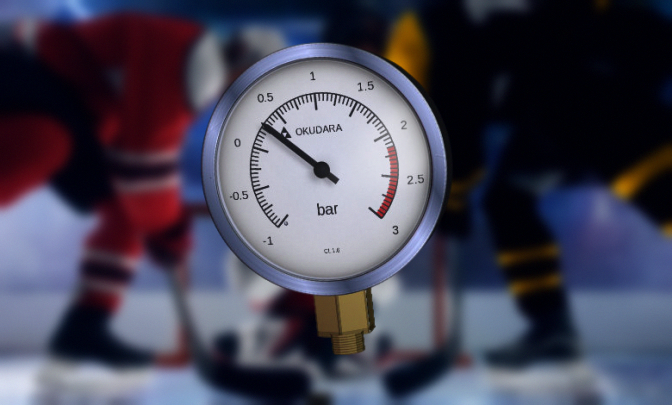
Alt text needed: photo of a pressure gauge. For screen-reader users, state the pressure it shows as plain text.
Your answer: 0.3 bar
